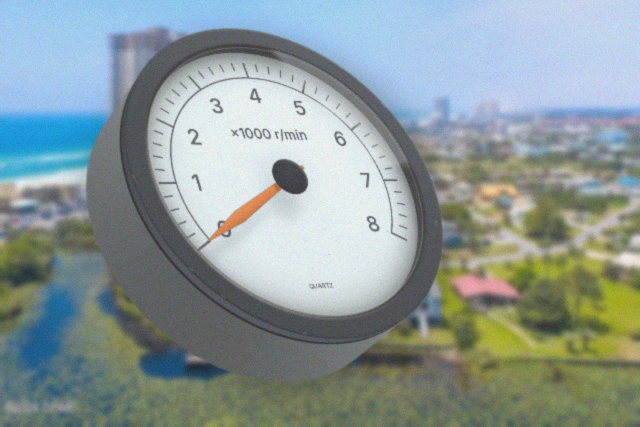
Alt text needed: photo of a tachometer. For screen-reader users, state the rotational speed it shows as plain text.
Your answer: 0 rpm
